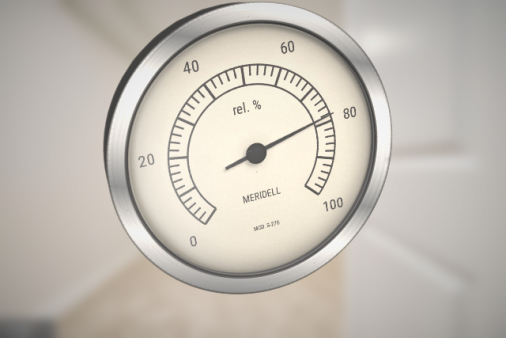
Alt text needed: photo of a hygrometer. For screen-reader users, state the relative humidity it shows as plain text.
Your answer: 78 %
